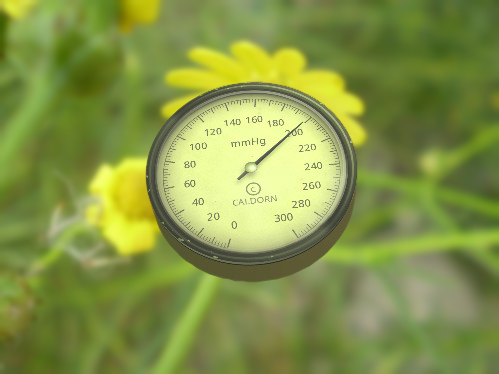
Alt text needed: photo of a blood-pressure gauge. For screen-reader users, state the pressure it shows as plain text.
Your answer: 200 mmHg
